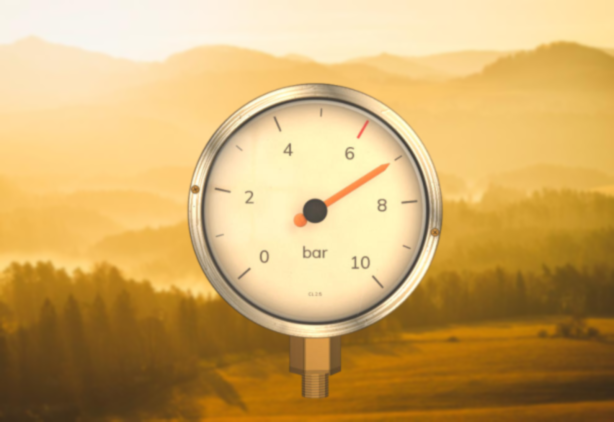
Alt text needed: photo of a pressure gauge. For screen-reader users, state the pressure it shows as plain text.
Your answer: 7 bar
